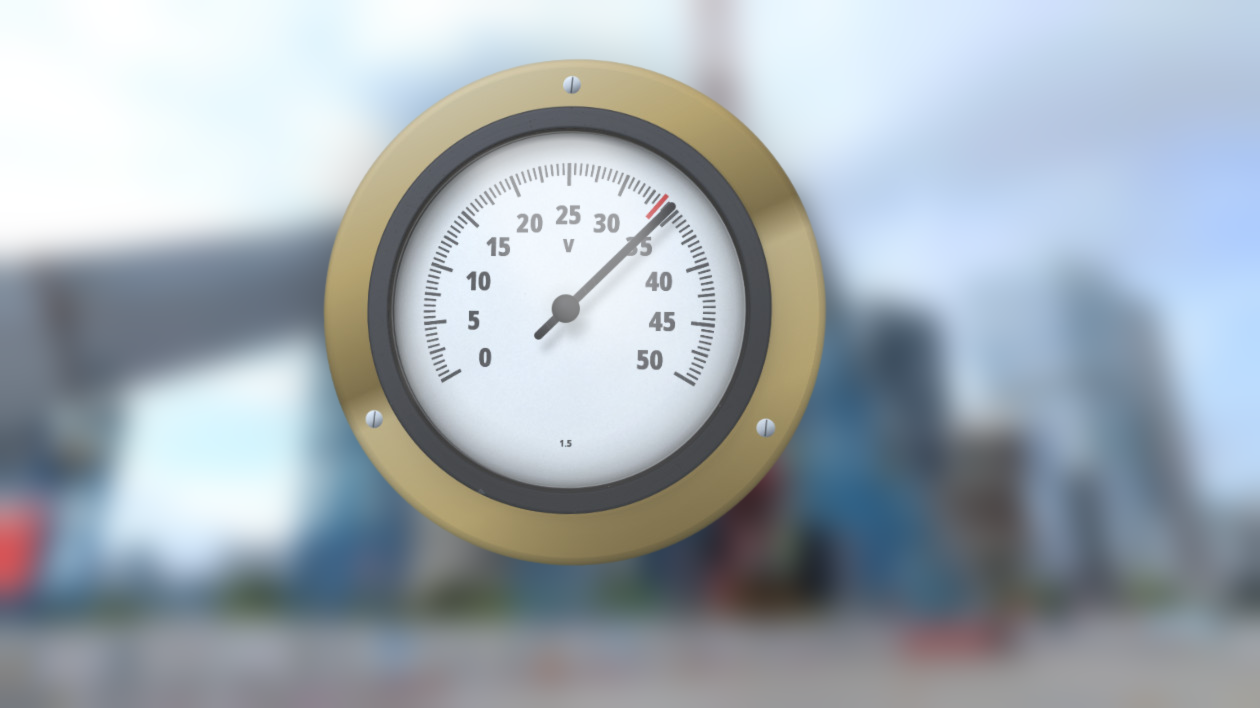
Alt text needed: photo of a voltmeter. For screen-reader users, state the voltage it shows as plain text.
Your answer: 34.5 V
